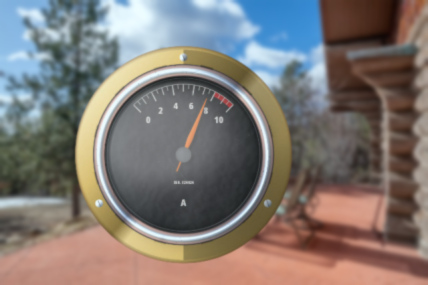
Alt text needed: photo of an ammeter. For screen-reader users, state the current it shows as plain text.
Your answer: 7.5 A
